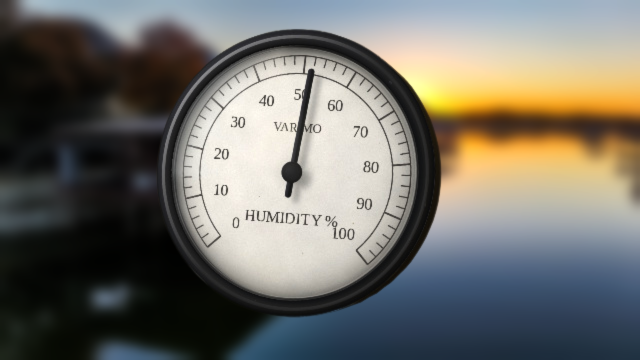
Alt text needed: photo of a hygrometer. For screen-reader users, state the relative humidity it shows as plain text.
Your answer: 52 %
